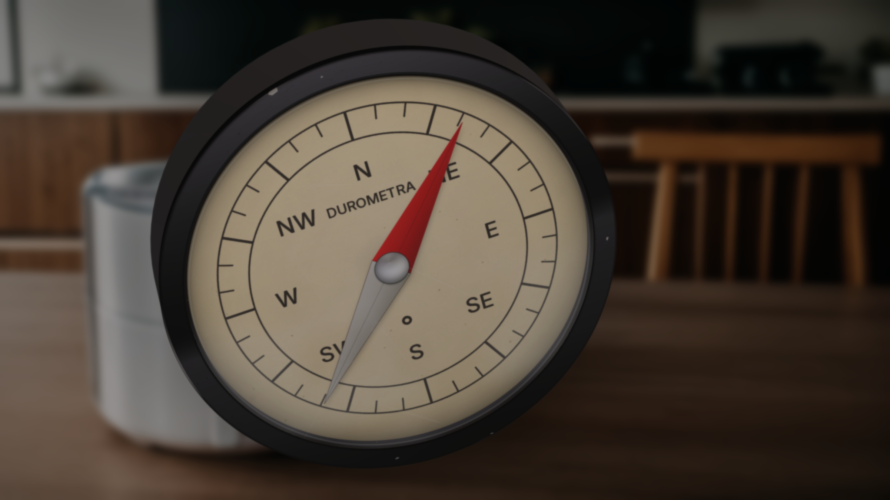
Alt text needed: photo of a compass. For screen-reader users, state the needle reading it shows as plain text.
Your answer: 40 °
